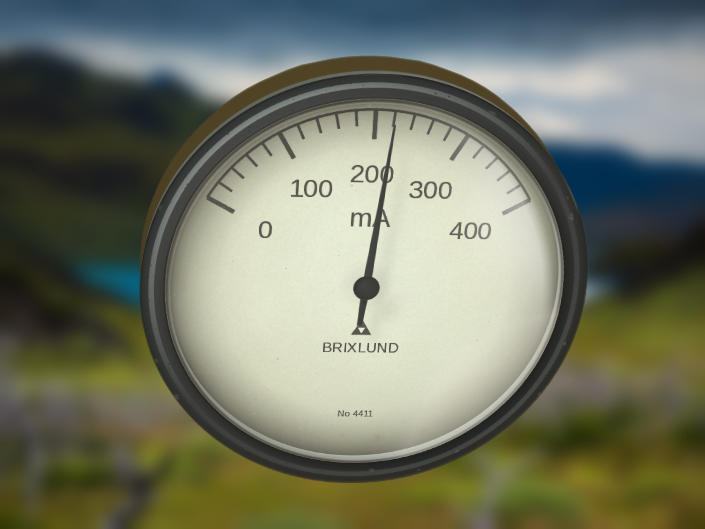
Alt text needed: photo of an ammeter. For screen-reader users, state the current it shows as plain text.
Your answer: 220 mA
